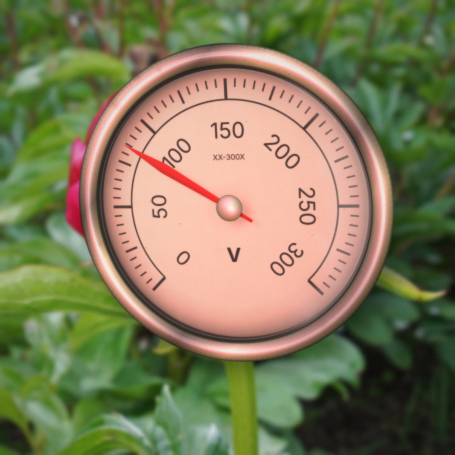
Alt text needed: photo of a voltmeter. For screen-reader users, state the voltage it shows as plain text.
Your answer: 85 V
